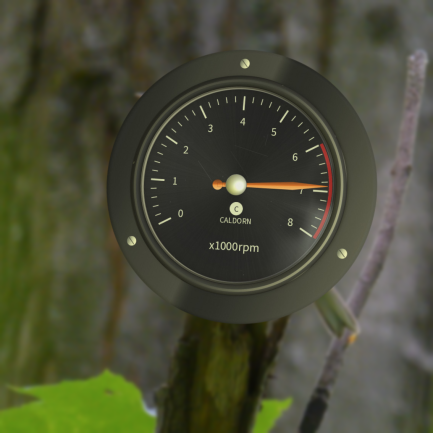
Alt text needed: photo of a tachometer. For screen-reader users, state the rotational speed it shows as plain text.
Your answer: 6900 rpm
